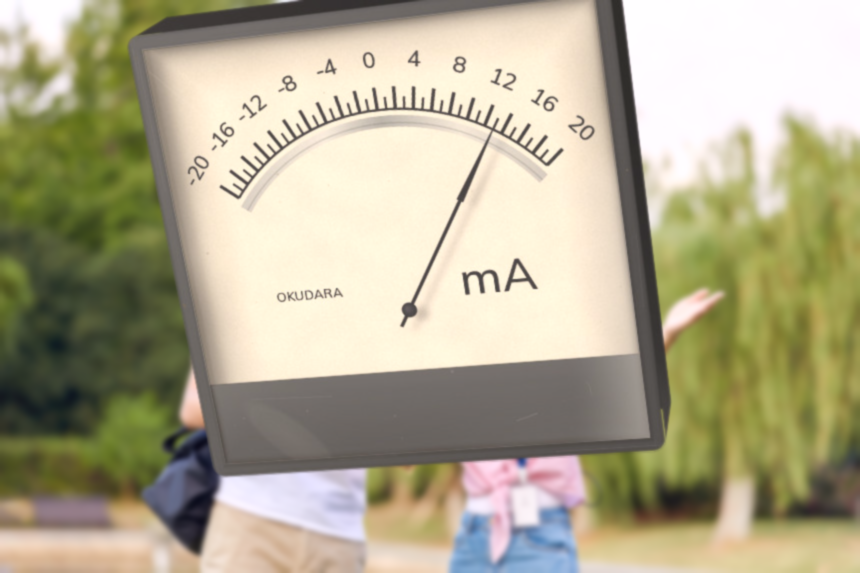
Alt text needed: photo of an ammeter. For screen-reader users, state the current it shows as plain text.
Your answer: 13 mA
